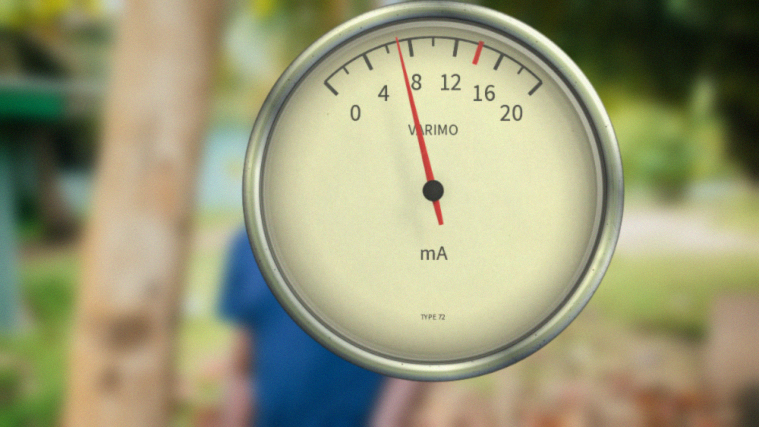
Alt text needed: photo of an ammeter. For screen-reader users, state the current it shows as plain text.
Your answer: 7 mA
